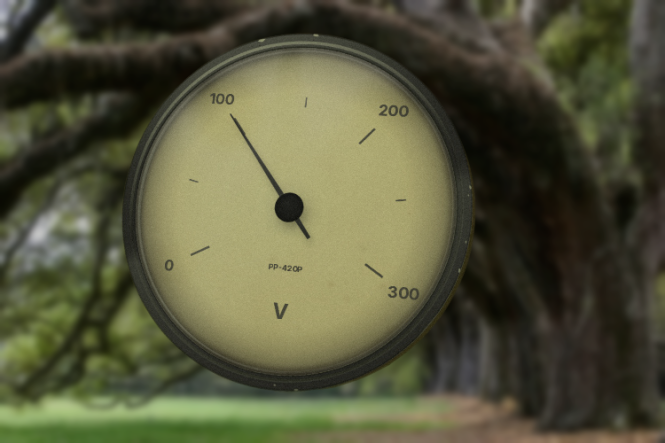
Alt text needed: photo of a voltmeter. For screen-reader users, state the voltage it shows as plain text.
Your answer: 100 V
